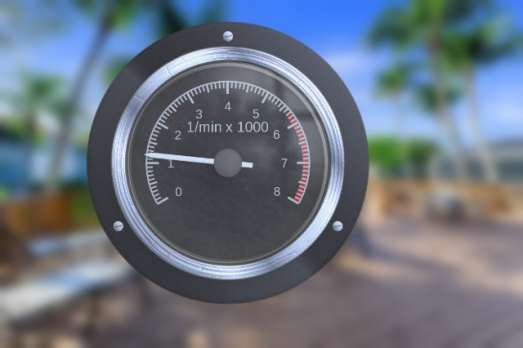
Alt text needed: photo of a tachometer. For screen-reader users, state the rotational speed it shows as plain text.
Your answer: 1200 rpm
